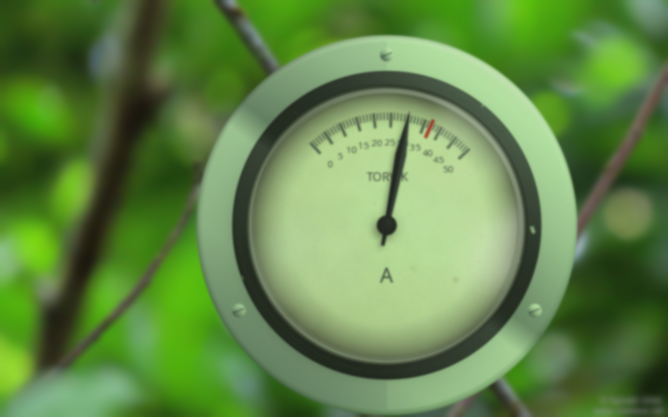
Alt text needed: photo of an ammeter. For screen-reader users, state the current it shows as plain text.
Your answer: 30 A
